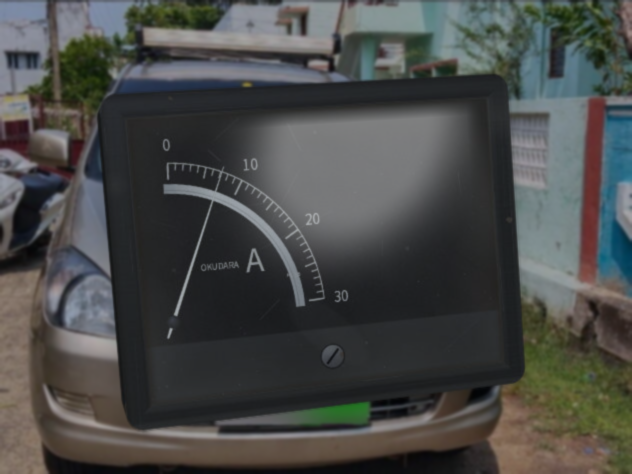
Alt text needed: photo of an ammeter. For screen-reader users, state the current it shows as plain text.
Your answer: 7 A
